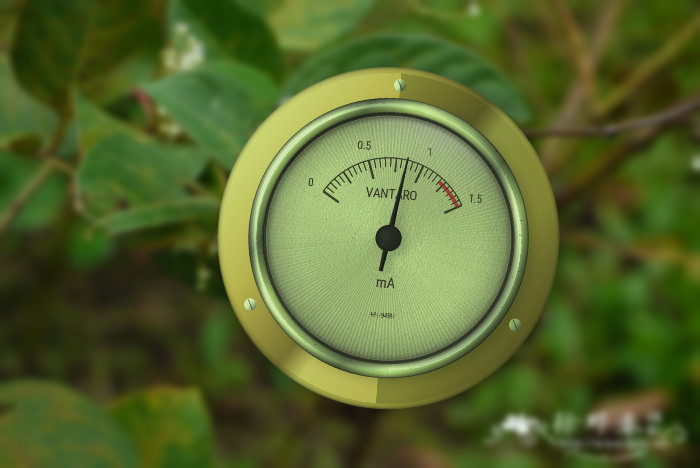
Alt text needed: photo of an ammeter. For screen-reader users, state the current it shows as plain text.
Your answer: 0.85 mA
